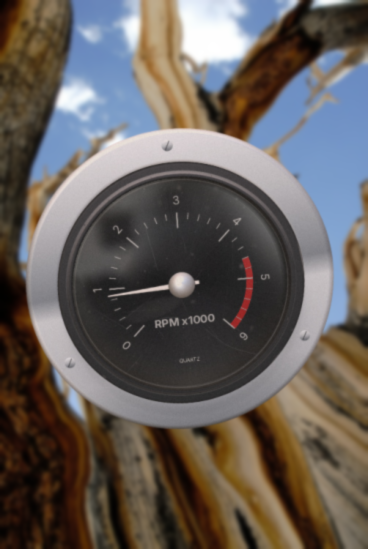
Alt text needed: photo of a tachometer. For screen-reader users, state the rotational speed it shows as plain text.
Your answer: 900 rpm
